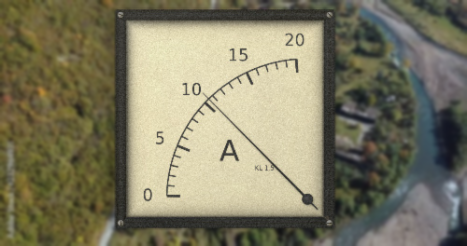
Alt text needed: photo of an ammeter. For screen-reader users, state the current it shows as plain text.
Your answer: 10.5 A
